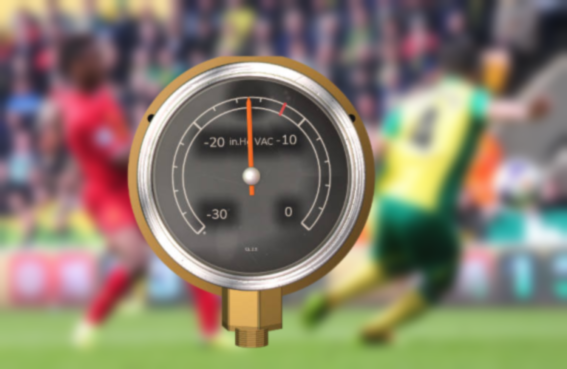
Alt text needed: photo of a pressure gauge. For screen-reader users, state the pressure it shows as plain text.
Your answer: -15 inHg
